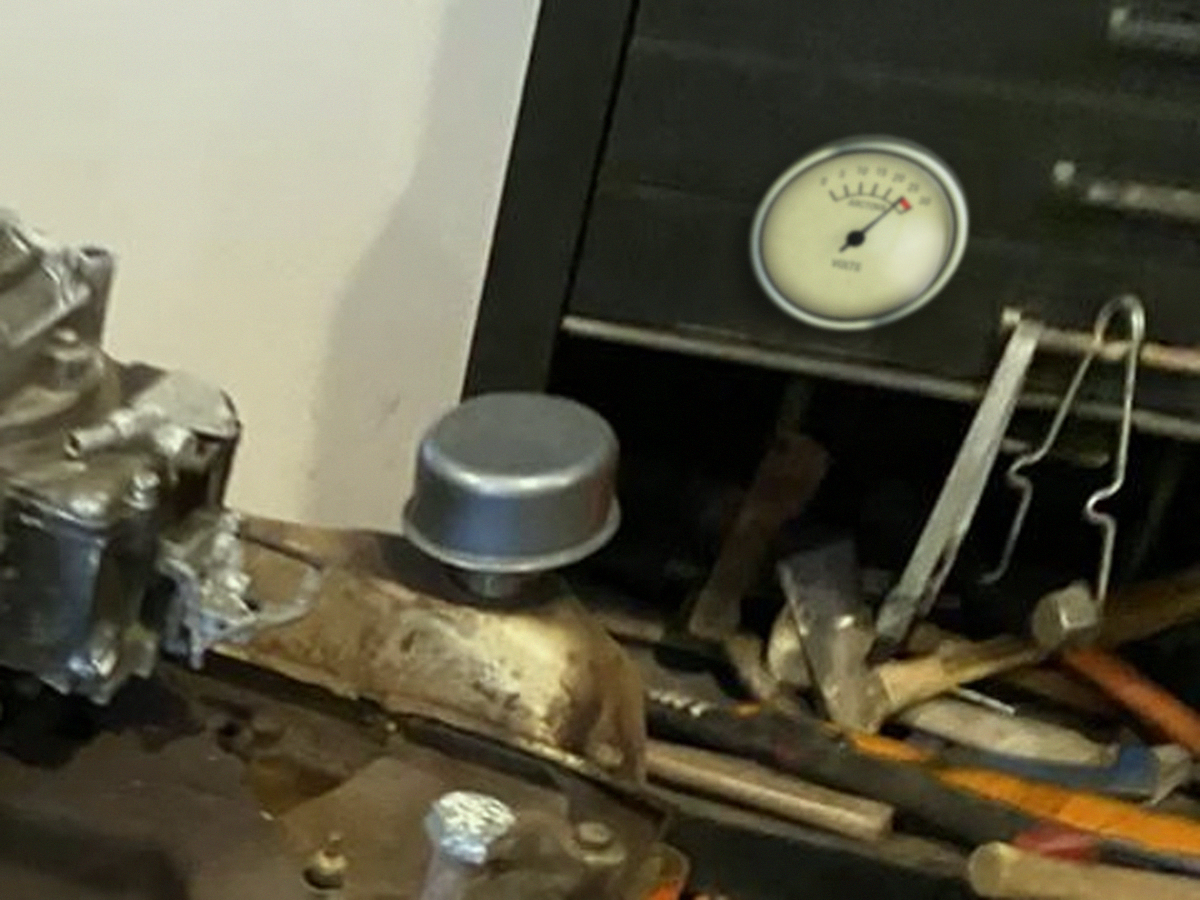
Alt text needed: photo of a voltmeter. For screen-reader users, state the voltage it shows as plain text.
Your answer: 25 V
